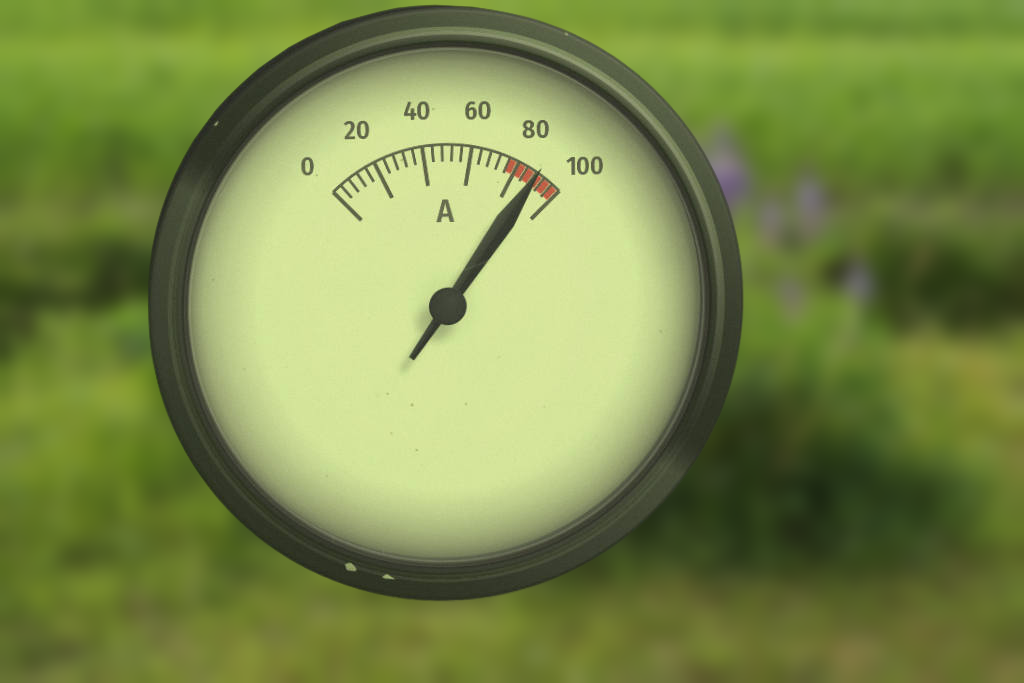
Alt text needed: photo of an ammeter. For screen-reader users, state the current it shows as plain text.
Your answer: 88 A
